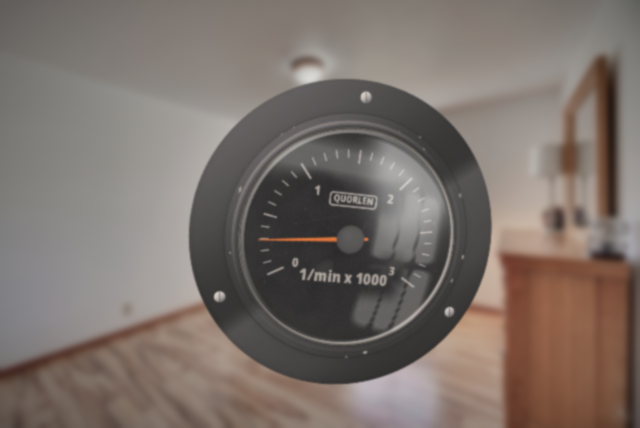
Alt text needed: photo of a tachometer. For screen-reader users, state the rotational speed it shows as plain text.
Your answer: 300 rpm
